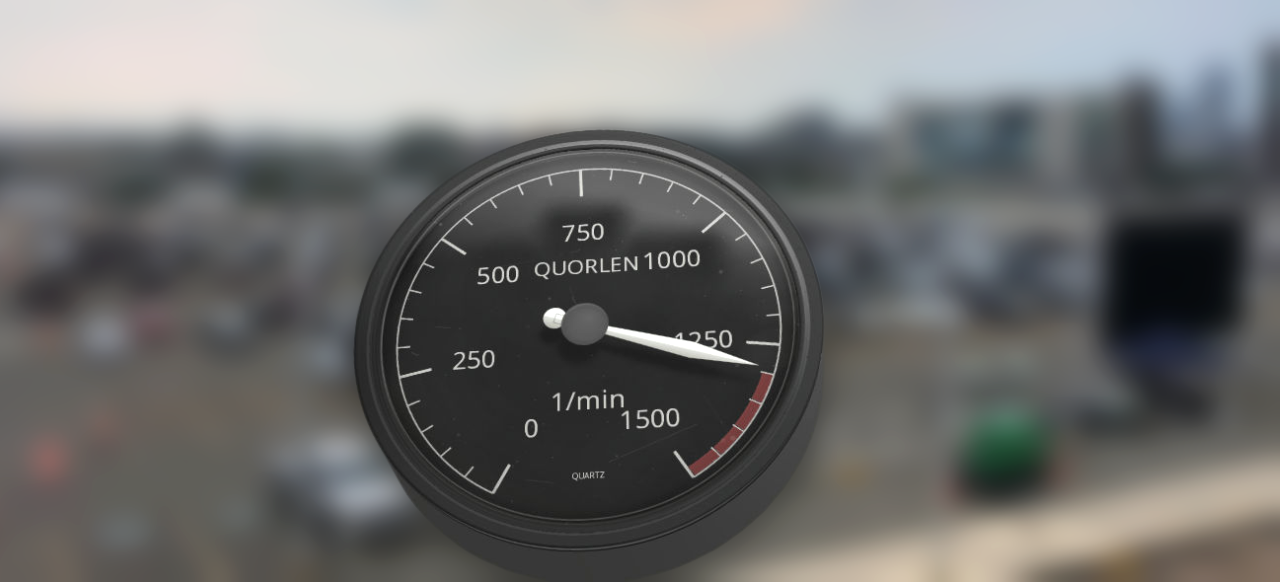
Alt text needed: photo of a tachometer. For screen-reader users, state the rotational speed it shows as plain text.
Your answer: 1300 rpm
